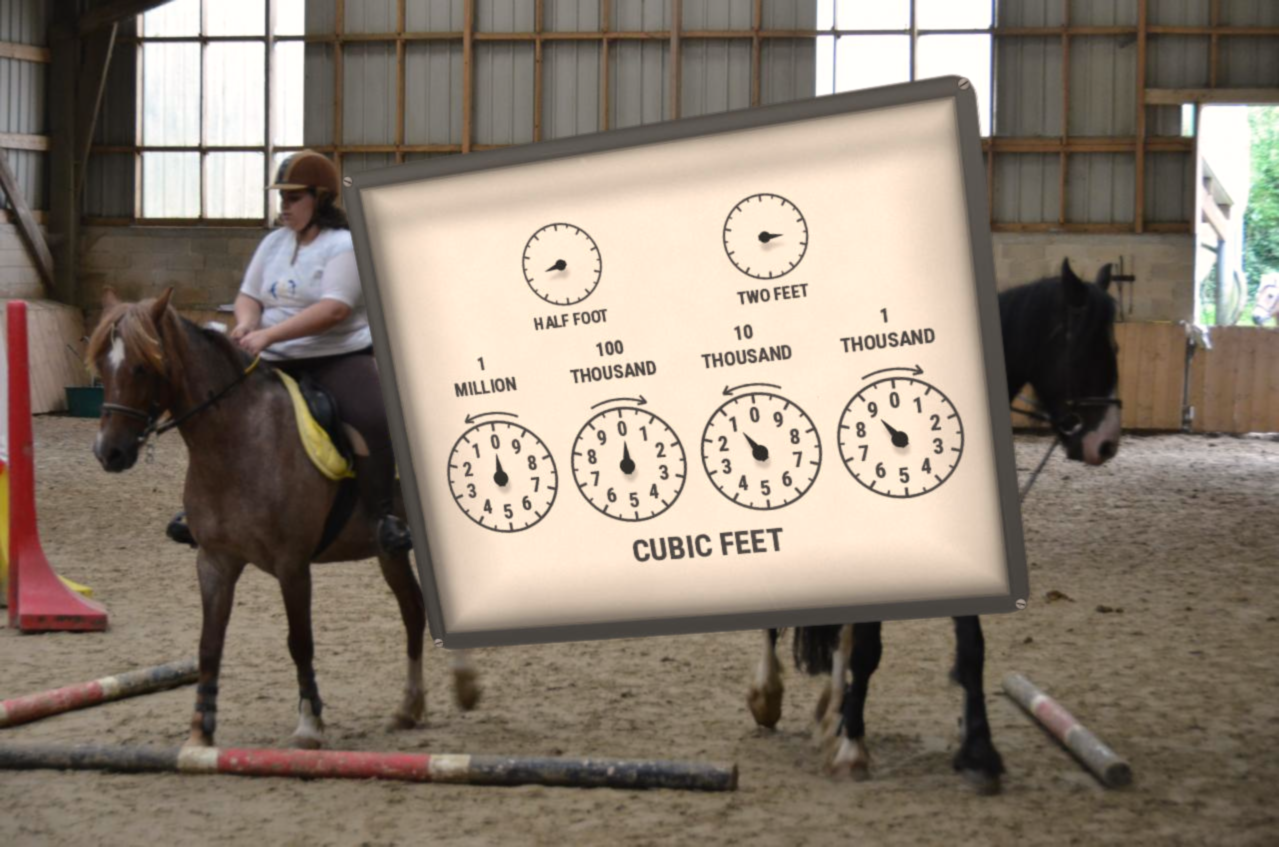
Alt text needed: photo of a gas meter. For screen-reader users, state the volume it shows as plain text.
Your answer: 900 ft³
